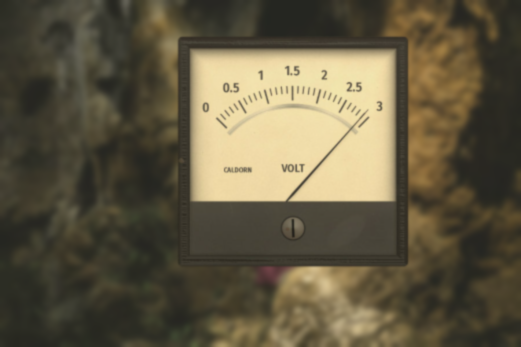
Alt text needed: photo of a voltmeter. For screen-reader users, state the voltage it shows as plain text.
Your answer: 2.9 V
